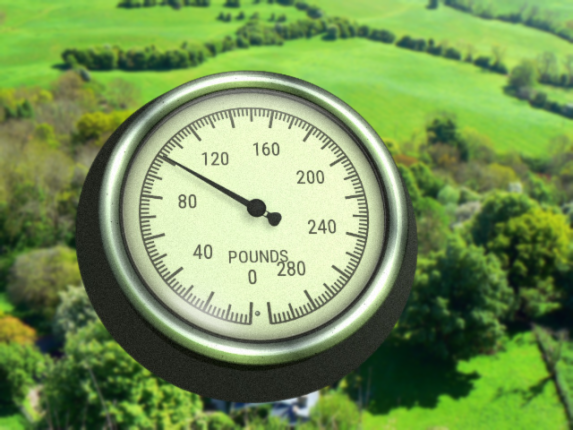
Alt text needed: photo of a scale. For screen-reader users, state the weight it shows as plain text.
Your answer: 100 lb
